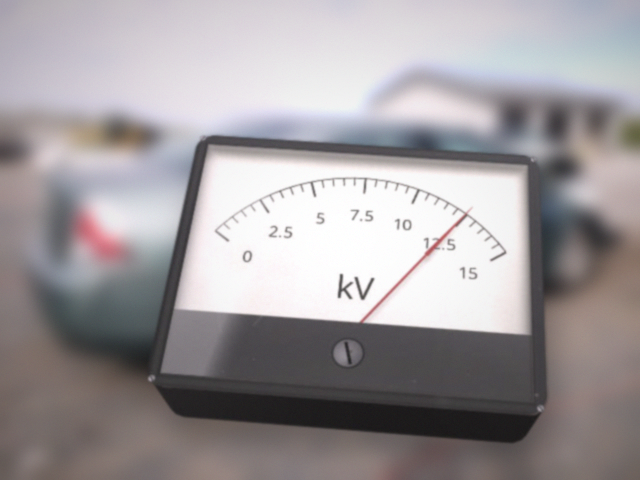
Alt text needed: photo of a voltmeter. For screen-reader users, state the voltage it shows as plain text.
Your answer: 12.5 kV
